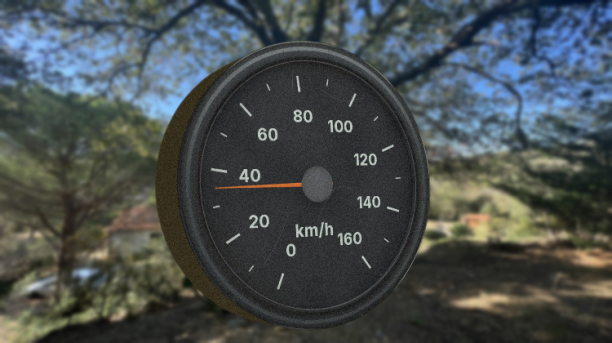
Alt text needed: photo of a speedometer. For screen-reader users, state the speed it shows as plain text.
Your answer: 35 km/h
